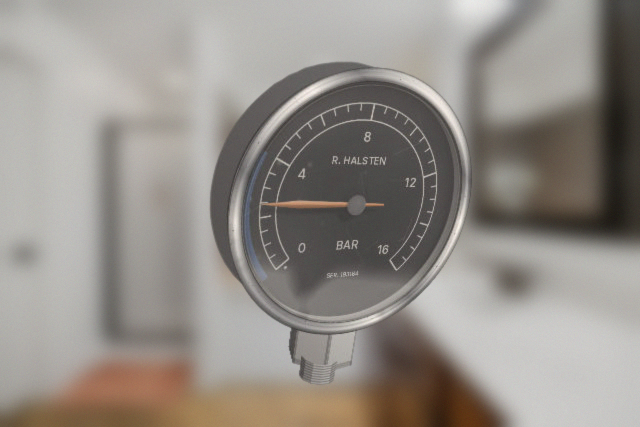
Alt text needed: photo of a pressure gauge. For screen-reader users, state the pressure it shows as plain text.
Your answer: 2.5 bar
